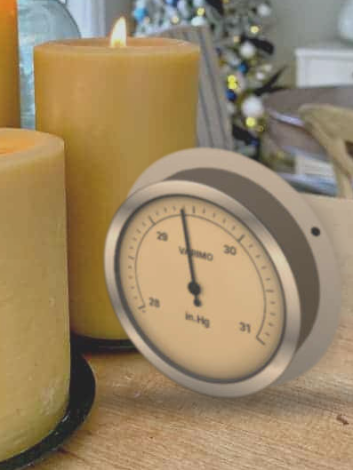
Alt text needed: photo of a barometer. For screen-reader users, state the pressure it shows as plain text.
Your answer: 29.4 inHg
